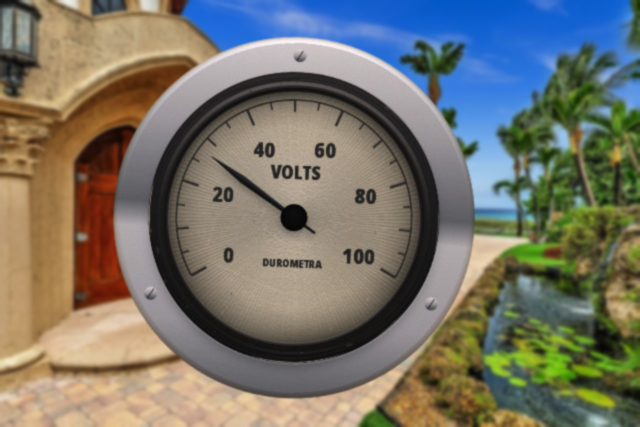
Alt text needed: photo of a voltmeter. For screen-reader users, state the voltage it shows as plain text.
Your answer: 27.5 V
